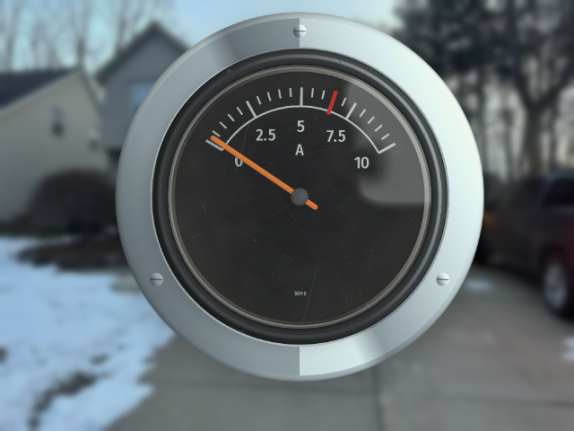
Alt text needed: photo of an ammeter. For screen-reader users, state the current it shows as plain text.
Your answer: 0.25 A
